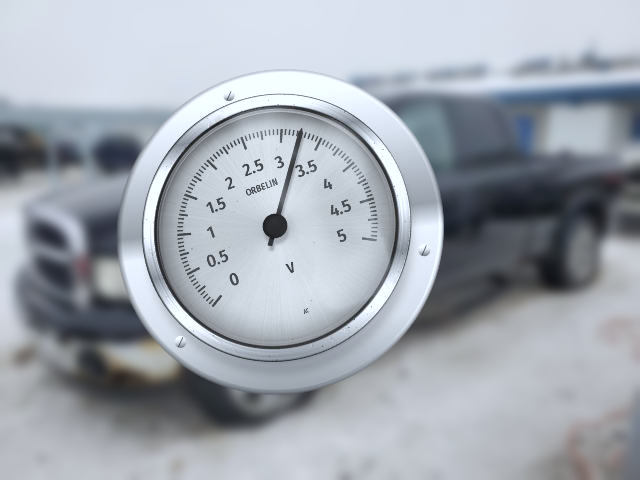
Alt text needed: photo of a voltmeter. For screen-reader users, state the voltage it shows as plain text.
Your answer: 3.25 V
